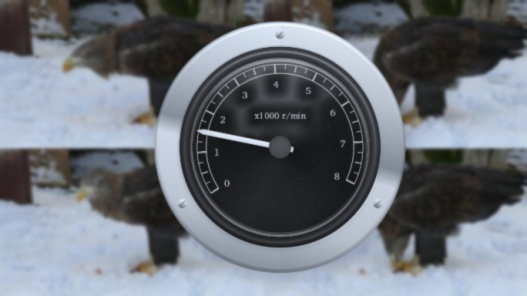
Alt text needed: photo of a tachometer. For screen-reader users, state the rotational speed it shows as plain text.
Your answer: 1500 rpm
